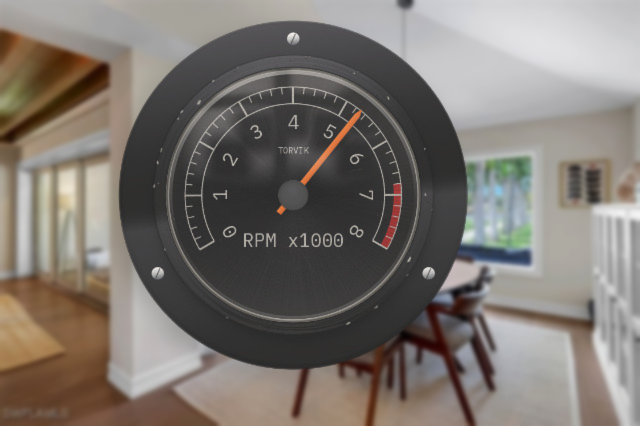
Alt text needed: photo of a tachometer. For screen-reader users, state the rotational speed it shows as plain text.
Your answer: 5300 rpm
